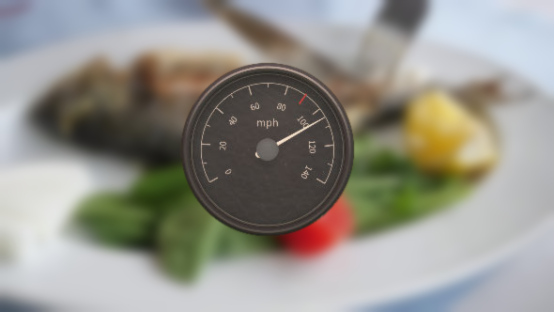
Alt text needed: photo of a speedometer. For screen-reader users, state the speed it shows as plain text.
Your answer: 105 mph
